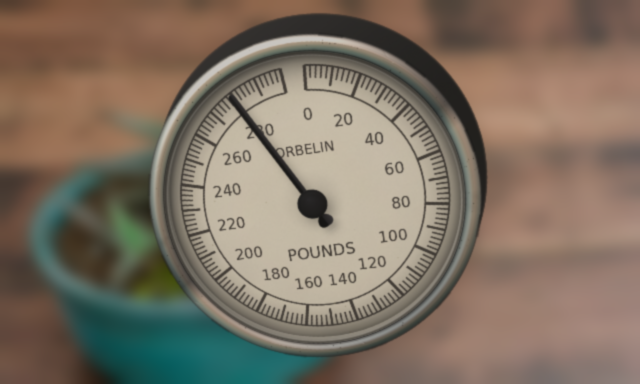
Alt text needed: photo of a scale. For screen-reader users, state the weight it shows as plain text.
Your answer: 280 lb
